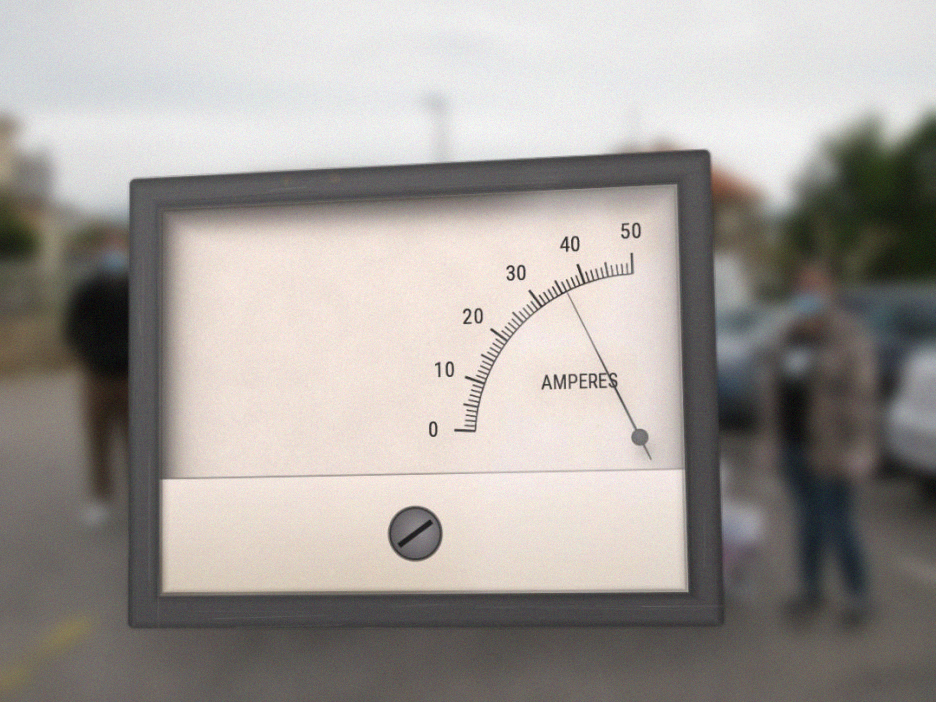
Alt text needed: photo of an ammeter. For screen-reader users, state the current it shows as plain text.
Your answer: 36 A
